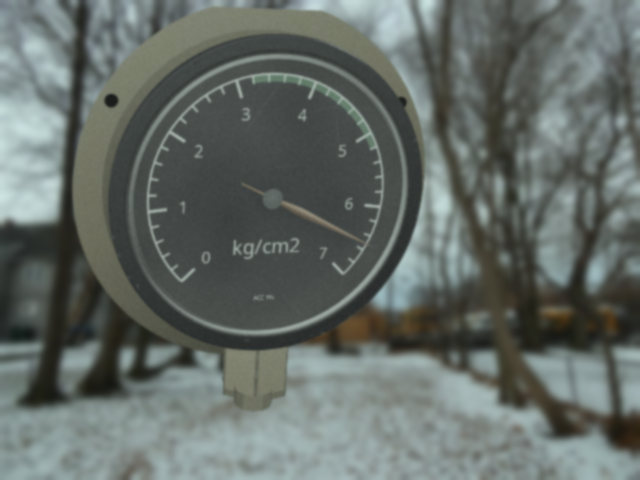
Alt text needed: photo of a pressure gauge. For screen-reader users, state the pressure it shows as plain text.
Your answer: 6.5 kg/cm²
